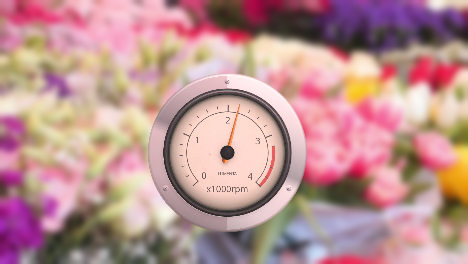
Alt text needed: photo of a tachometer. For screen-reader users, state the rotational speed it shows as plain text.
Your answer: 2200 rpm
